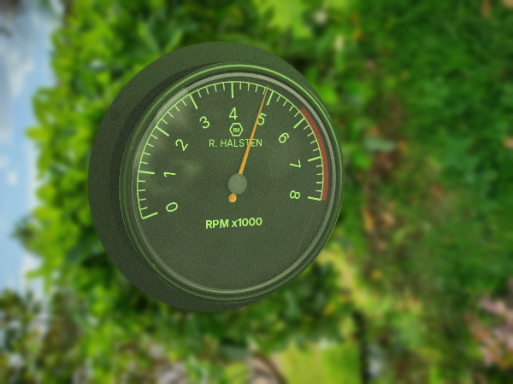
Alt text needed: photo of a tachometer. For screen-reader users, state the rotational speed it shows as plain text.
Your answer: 4800 rpm
